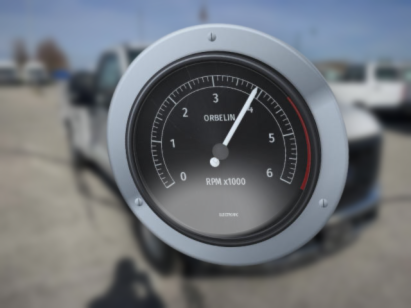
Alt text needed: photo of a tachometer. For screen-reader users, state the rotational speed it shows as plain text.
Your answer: 3900 rpm
